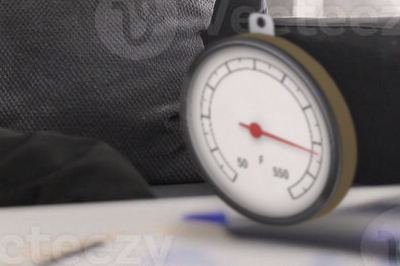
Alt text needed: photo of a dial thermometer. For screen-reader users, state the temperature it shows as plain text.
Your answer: 462.5 °F
